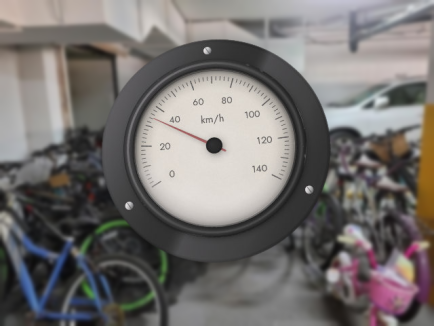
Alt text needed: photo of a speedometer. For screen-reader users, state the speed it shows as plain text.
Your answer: 34 km/h
